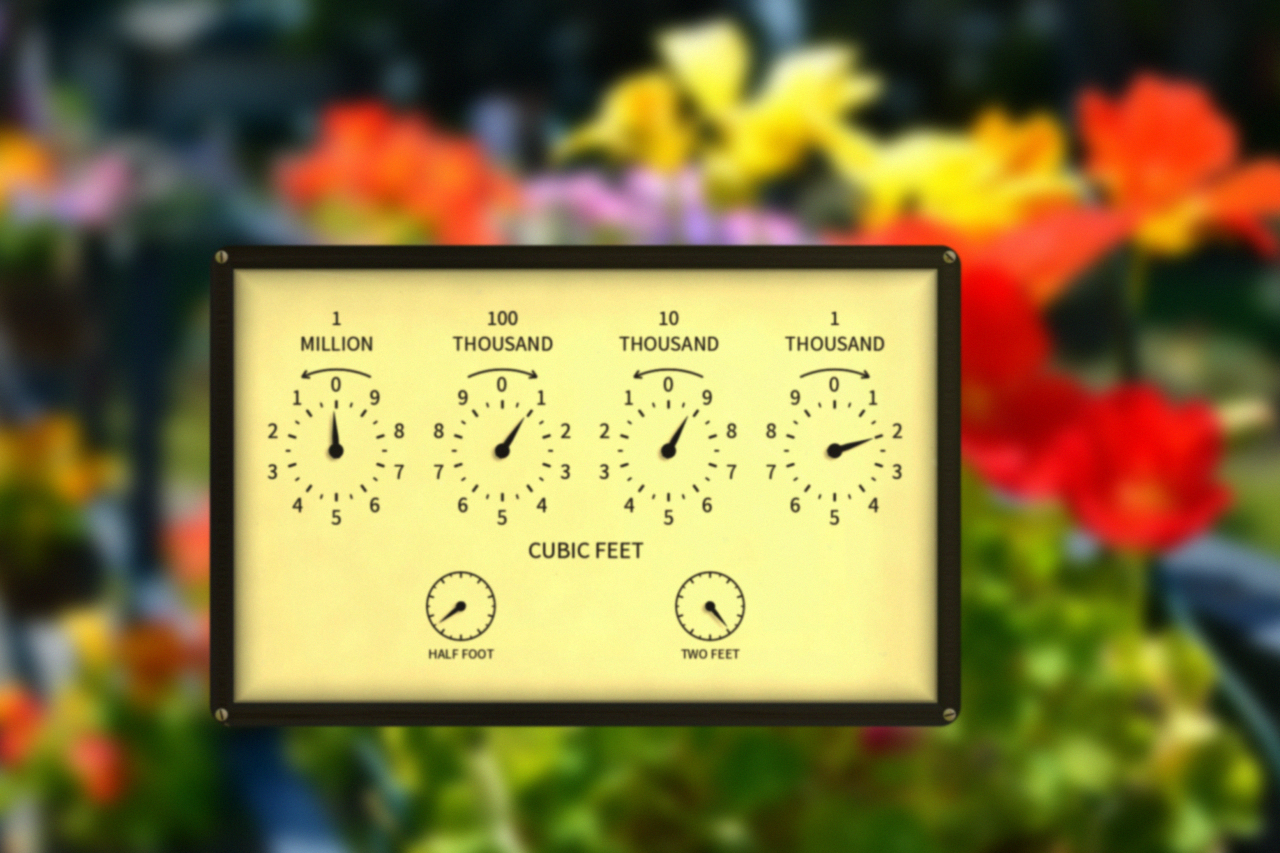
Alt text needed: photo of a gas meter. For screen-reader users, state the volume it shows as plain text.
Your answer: 9200 ft³
